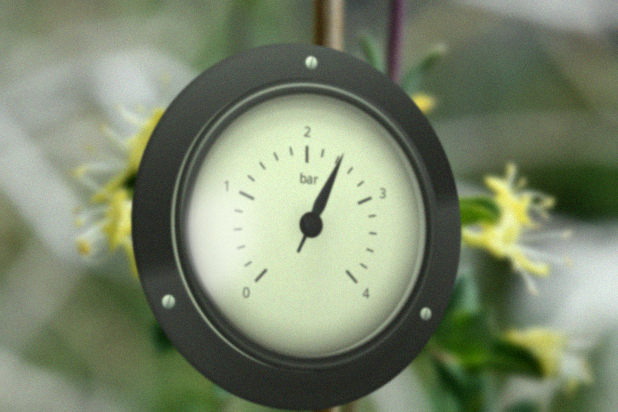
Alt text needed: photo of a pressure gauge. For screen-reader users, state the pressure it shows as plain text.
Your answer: 2.4 bar
